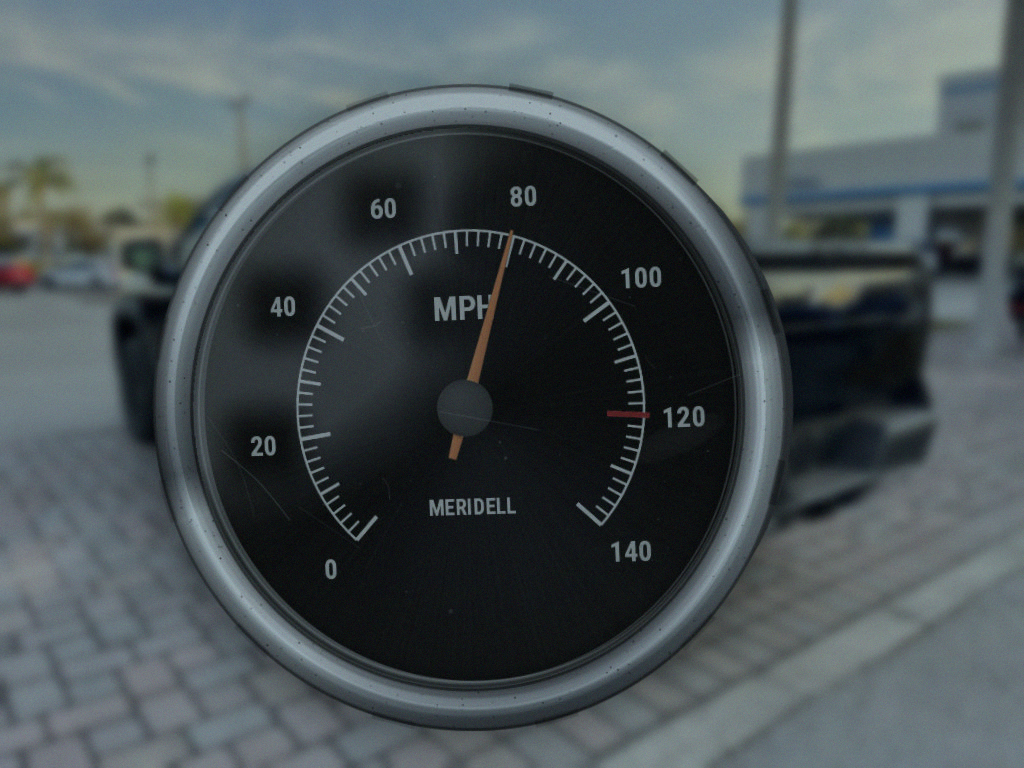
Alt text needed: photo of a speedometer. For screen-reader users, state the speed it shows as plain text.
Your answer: 80 mph
